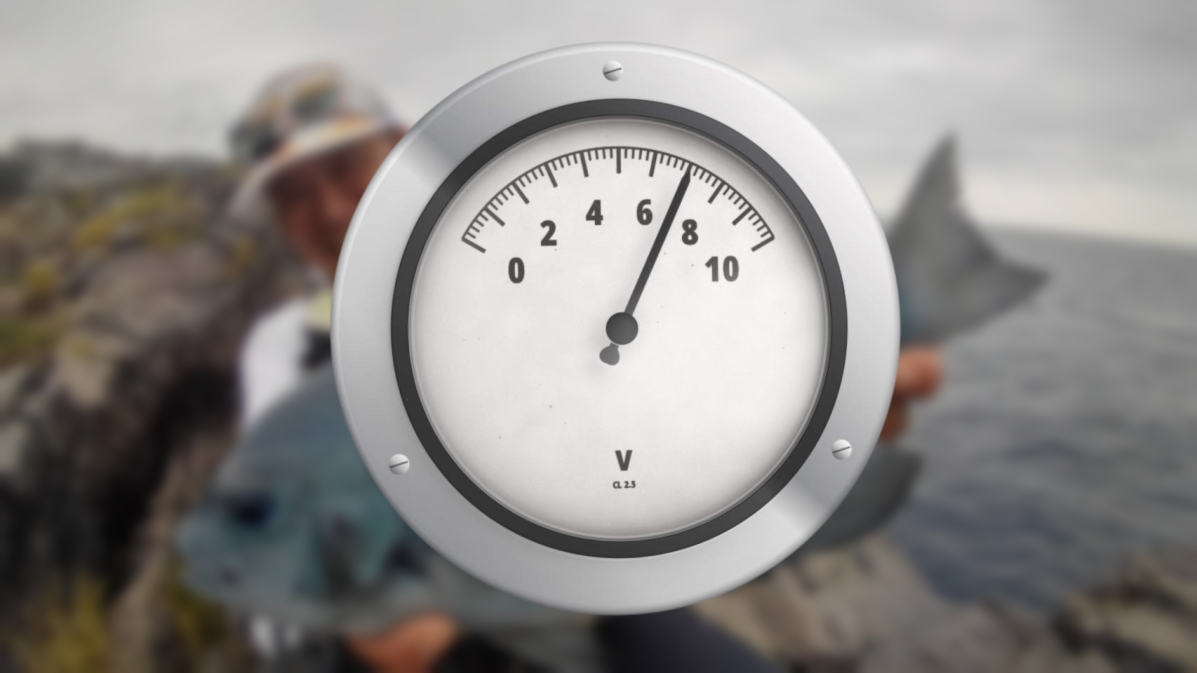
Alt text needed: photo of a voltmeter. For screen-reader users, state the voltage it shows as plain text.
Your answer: 7 V
